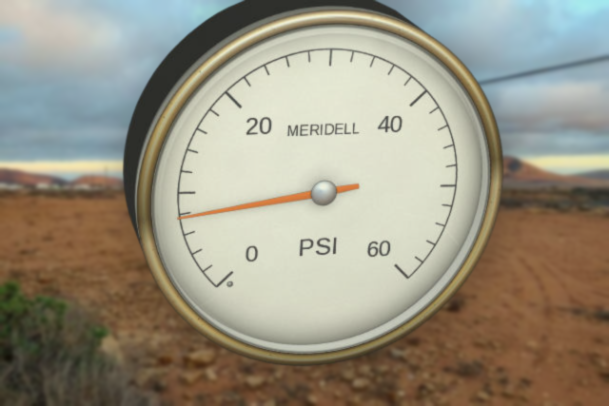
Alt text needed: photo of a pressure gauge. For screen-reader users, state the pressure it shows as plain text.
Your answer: 8 psi
